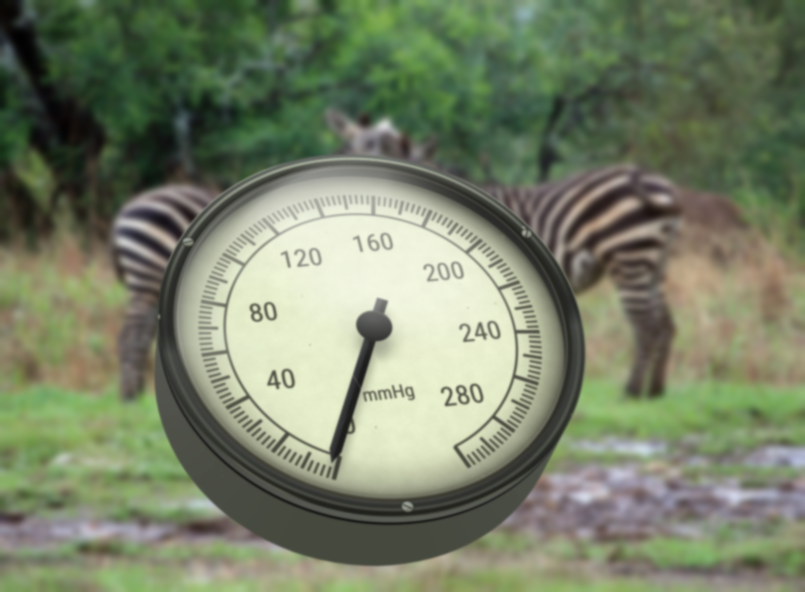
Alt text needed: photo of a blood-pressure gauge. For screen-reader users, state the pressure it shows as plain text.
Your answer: 2 mmHg
